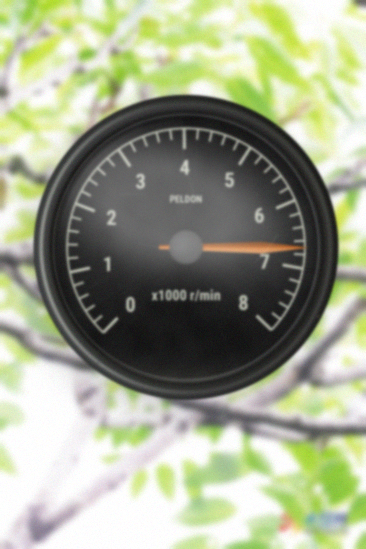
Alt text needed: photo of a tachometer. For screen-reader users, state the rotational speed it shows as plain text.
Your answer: 6700 rpm
